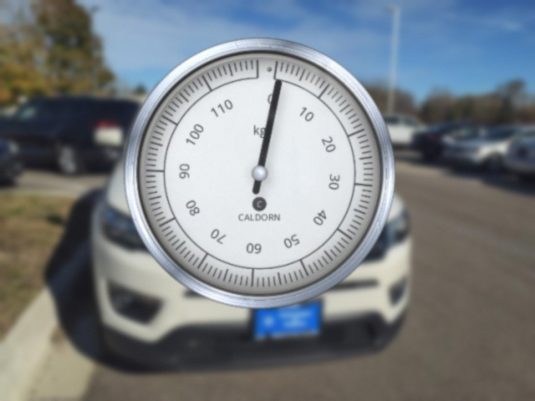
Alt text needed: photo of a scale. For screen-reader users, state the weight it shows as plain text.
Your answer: 1 kg
